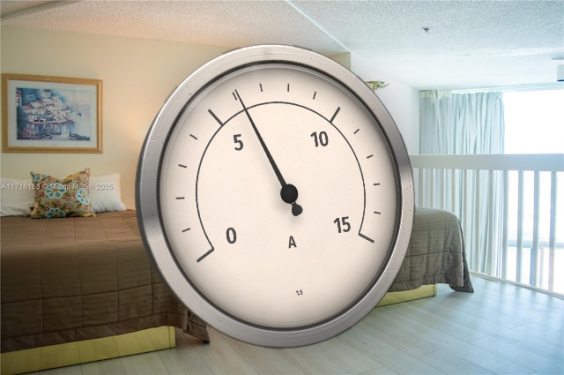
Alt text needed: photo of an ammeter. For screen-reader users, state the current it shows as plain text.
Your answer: 6 A
